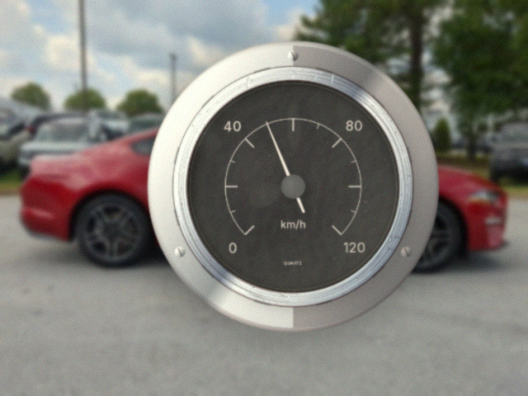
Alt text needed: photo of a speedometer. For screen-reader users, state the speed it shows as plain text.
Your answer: 50 km/h
